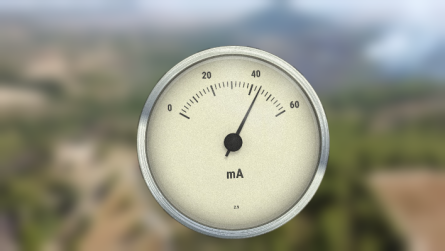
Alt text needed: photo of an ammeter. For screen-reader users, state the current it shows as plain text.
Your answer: 44 mA
